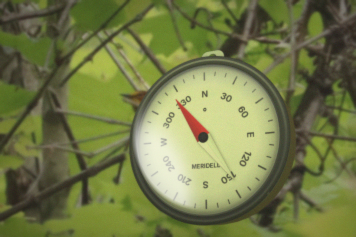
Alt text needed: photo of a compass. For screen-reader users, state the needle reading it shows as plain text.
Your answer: 325 °
